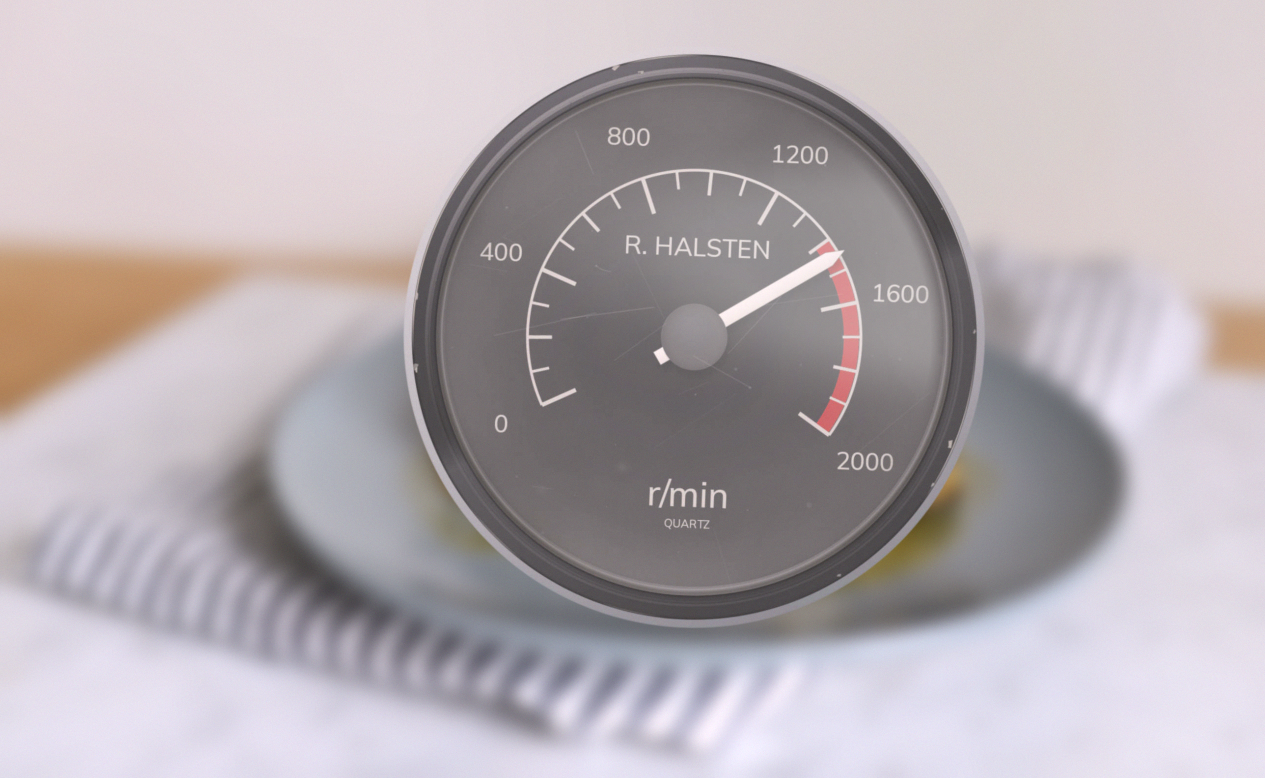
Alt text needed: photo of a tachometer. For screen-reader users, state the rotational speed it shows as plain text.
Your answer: 1450 rpm
